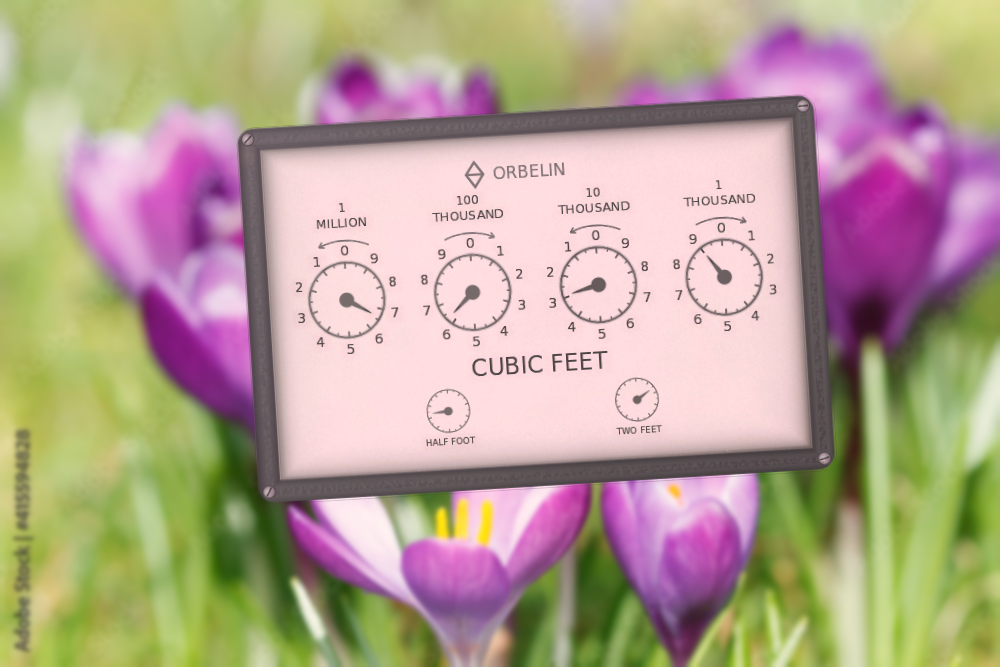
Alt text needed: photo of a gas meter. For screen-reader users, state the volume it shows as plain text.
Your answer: 662900 ft³
